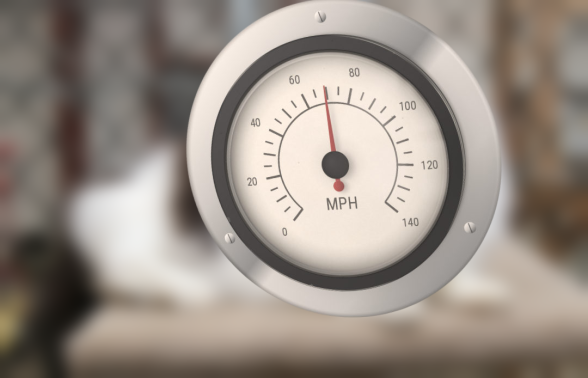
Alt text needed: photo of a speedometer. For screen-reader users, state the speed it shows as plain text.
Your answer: 70 mph
